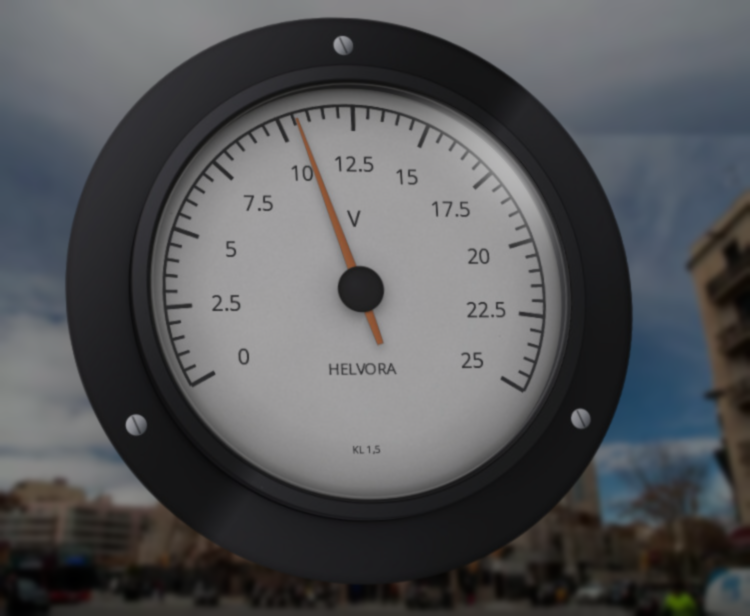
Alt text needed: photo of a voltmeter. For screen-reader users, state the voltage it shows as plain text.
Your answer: 10.5 V
